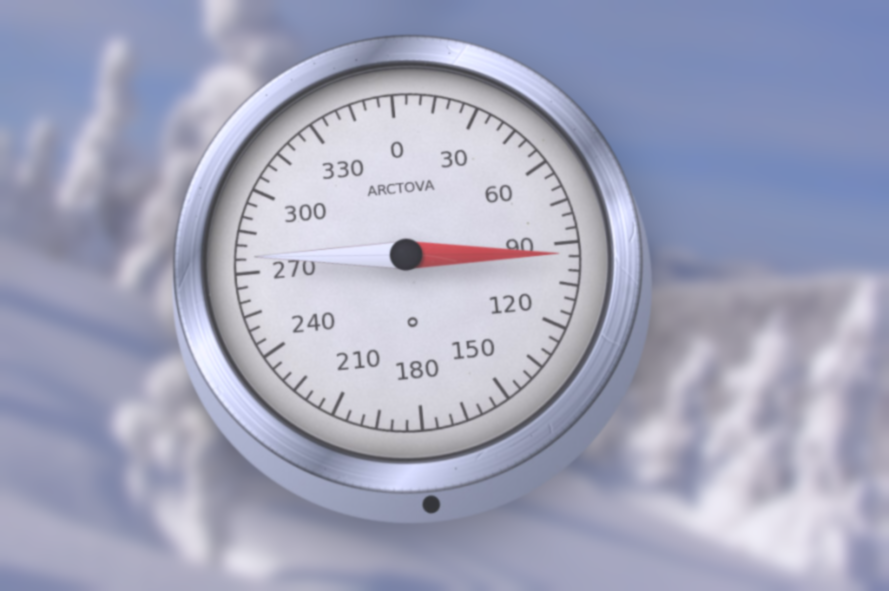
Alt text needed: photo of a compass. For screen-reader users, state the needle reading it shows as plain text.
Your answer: 95 °
